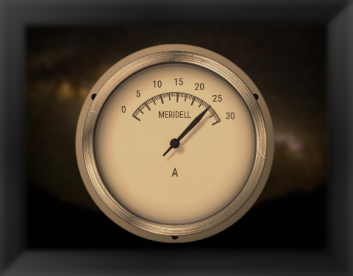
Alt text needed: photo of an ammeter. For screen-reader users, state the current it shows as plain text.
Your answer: 25 A
